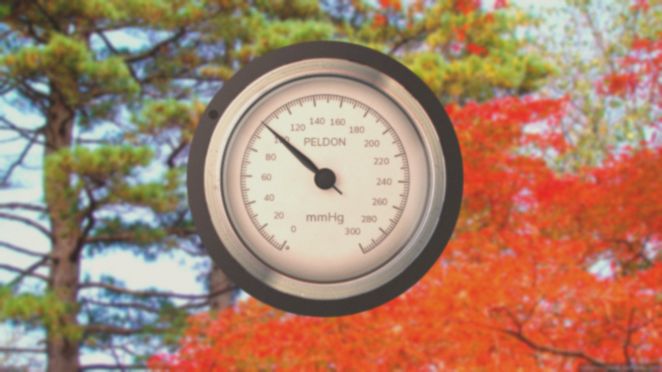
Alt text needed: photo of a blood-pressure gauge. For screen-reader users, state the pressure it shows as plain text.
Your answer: 100 mmHg
